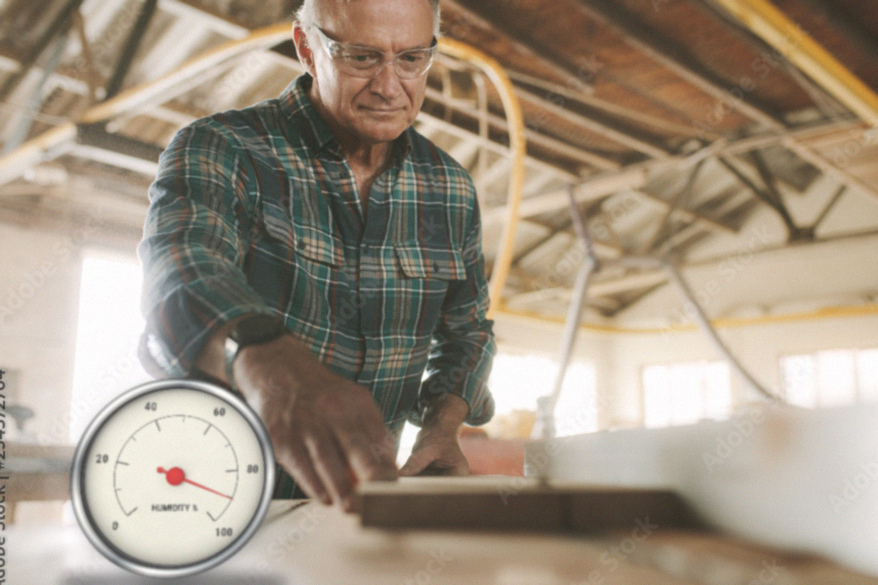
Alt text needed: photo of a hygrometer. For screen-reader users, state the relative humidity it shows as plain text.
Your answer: 90 %
